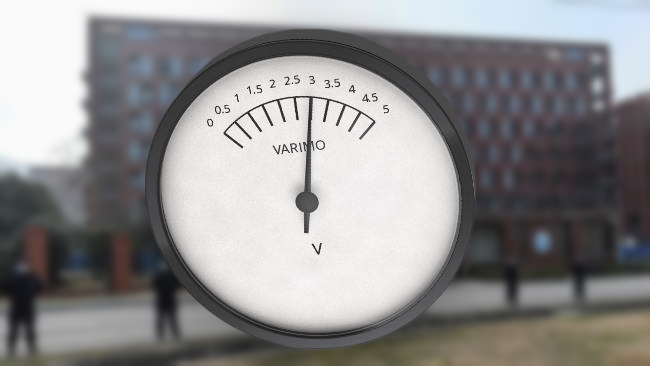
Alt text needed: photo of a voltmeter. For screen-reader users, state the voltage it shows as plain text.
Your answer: 3 V
